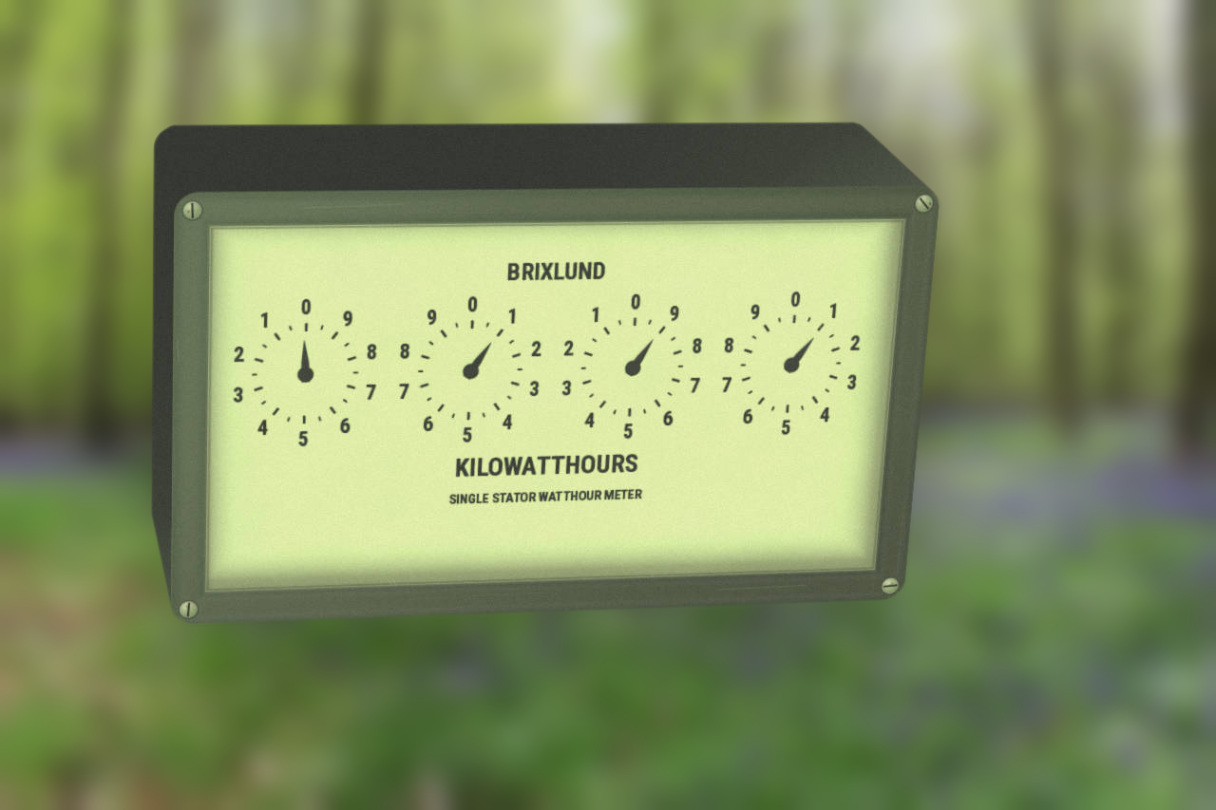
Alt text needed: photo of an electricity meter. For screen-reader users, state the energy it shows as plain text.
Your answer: 91 kWh
